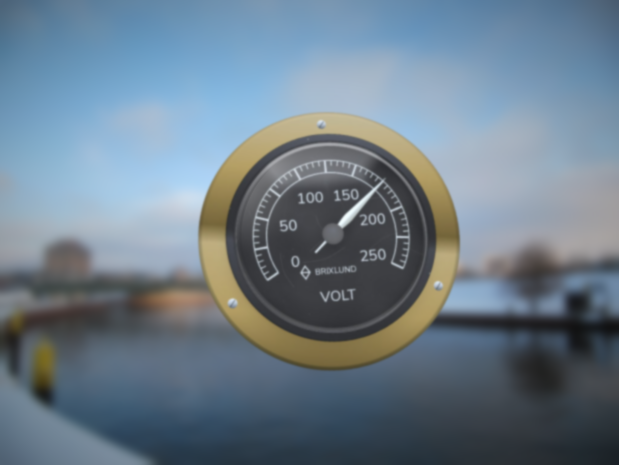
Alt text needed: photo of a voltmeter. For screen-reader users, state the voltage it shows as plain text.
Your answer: 175 V
